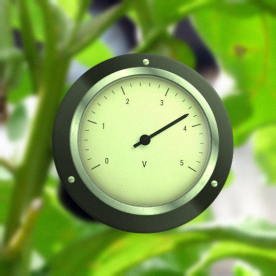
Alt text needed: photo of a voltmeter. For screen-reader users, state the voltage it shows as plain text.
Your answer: 3.7 V
